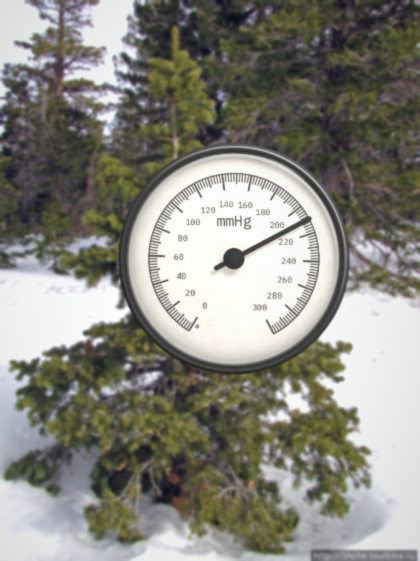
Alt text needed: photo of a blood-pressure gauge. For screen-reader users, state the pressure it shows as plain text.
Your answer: 210 mmHg
